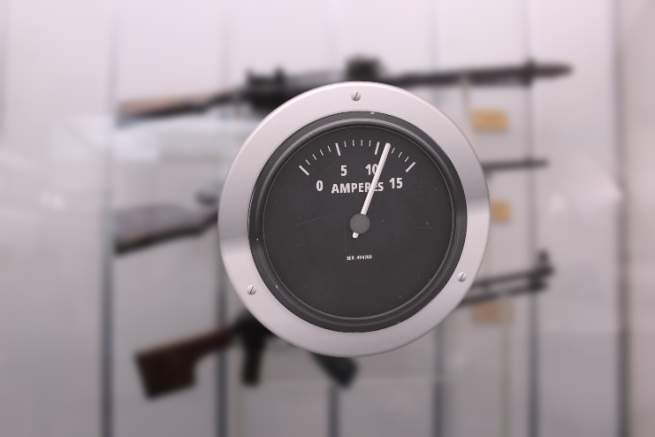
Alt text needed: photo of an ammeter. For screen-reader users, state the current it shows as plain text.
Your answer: 11 A
